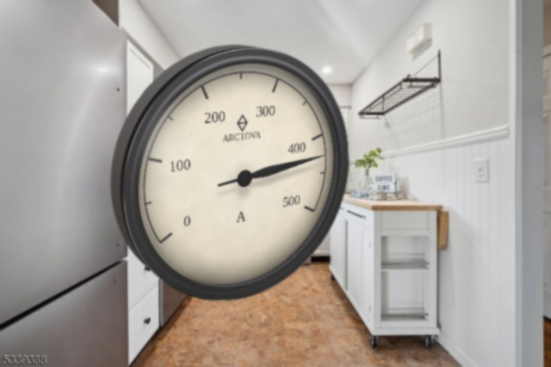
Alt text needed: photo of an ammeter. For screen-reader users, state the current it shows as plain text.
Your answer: 425 A
